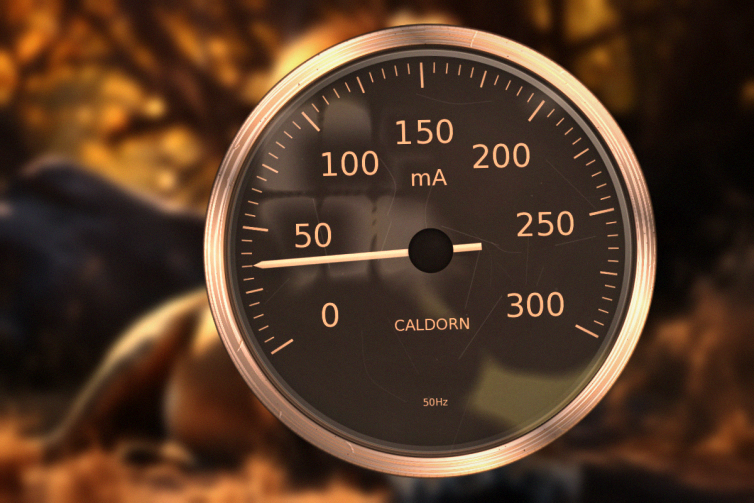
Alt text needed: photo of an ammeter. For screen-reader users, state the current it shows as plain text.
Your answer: 35 mA
